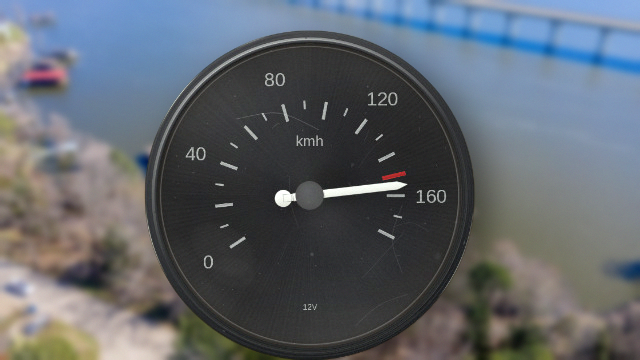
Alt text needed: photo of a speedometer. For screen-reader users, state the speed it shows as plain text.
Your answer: 155 km/h
